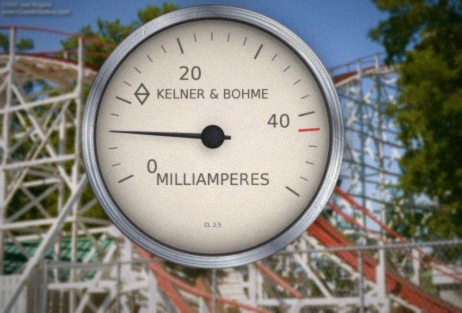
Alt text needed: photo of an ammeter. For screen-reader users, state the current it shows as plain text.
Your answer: 6 mA
